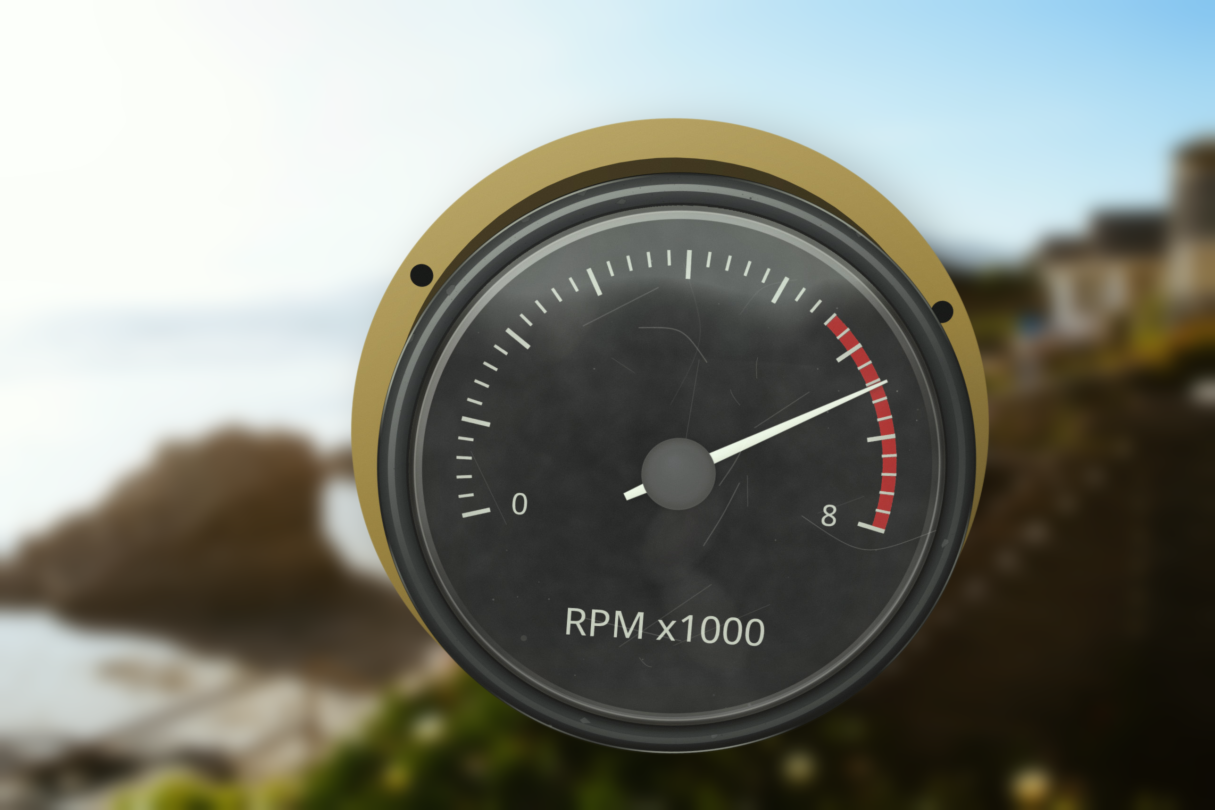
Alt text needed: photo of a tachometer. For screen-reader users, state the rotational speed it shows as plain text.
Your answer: 6400 rpm
